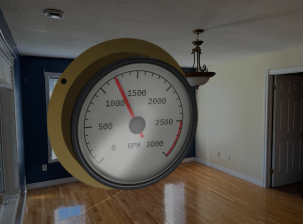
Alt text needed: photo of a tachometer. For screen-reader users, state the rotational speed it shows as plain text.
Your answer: 1200 rpm
